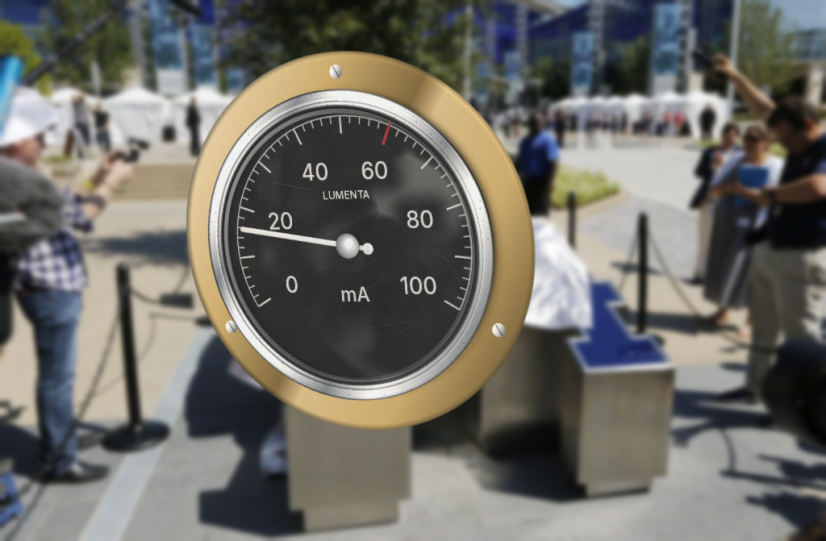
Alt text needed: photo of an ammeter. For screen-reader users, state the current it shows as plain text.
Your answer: 16 mA
